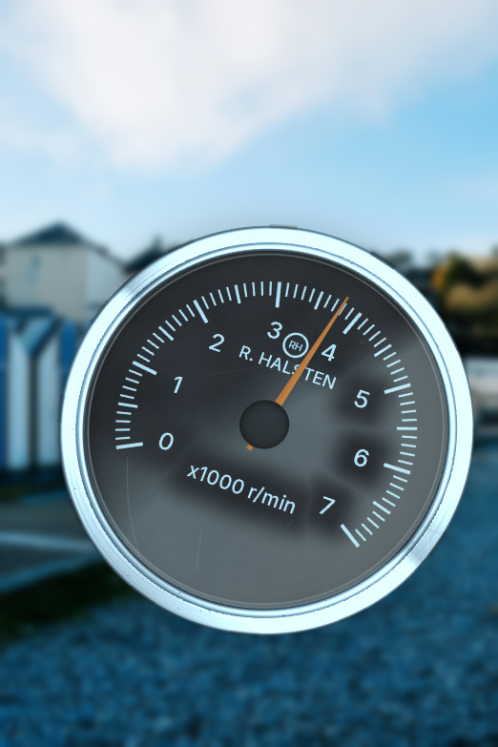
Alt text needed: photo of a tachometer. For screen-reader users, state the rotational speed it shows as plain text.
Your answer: 3800 rpm
